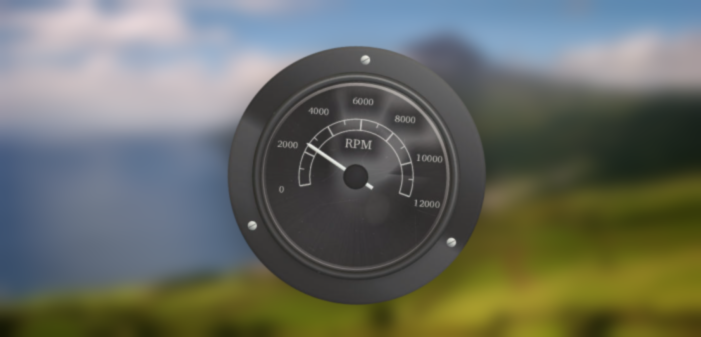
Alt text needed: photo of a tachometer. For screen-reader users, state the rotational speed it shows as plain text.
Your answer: 2500 rpm
